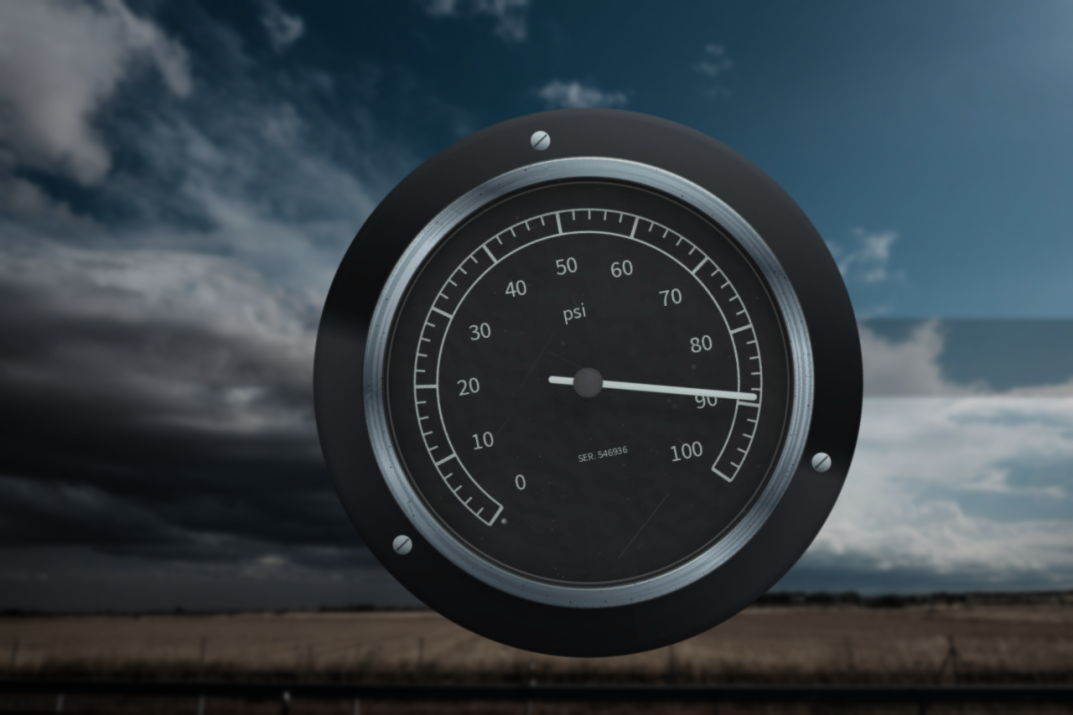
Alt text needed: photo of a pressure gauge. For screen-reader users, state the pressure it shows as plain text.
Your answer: 89 psi
